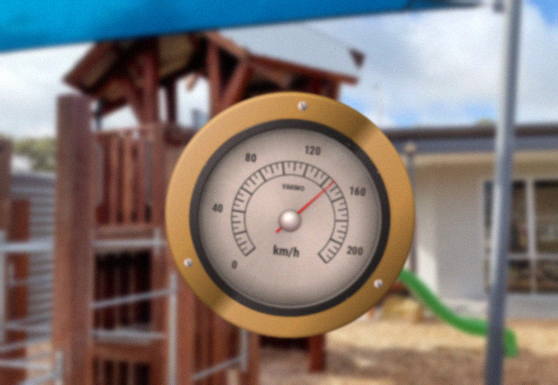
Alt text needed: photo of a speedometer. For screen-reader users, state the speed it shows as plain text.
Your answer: 145 km/h
